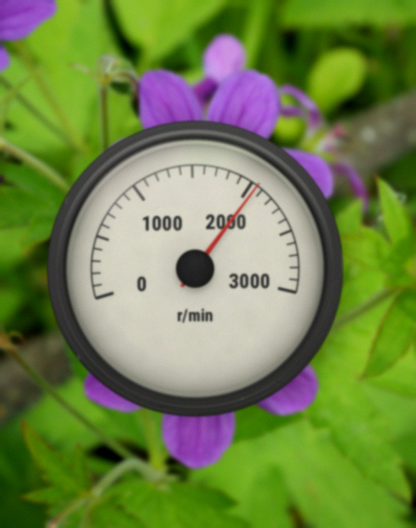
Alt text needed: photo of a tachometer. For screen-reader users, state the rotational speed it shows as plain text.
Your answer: 2050 rpm
